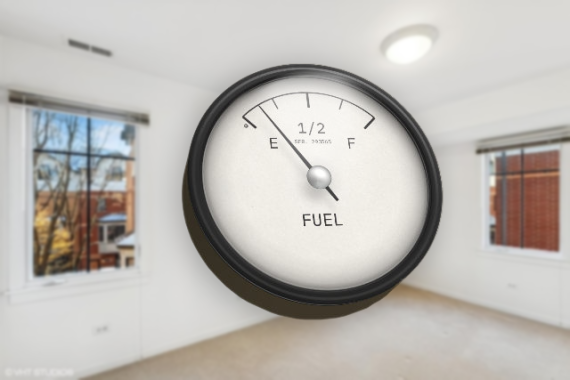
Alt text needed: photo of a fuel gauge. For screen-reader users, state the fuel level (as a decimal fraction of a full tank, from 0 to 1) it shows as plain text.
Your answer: 0.125
